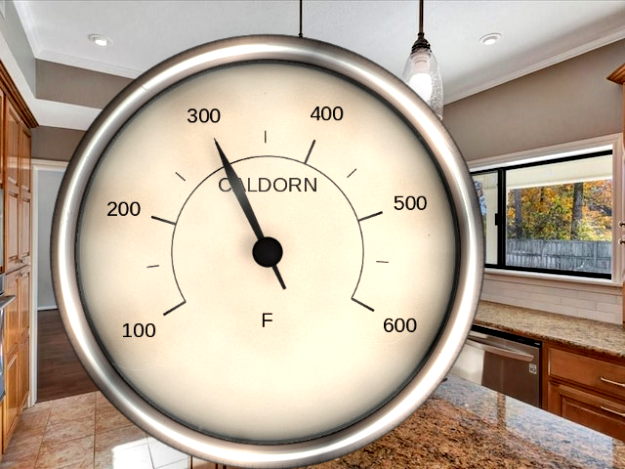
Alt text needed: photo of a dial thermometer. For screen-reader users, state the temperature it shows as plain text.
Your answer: 300 °F
